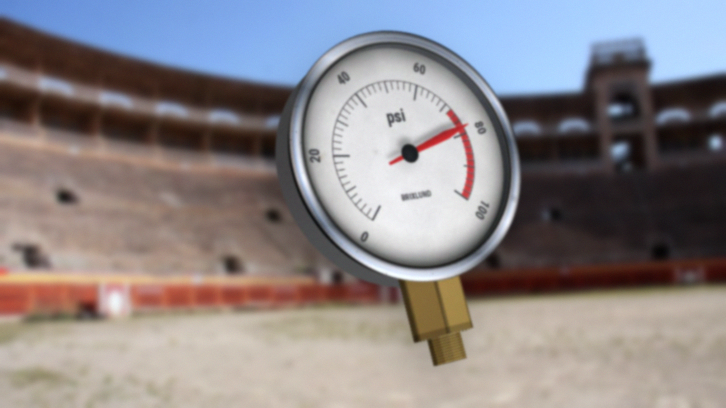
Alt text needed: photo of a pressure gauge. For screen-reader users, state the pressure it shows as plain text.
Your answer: 78 psi
